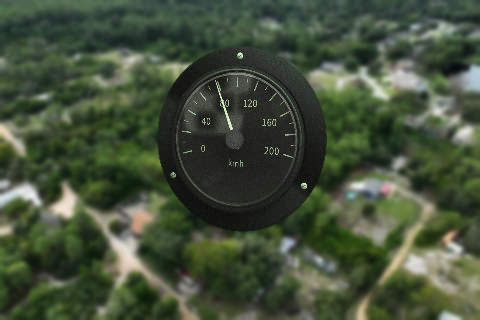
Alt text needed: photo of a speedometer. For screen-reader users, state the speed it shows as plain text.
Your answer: 80 km/h
